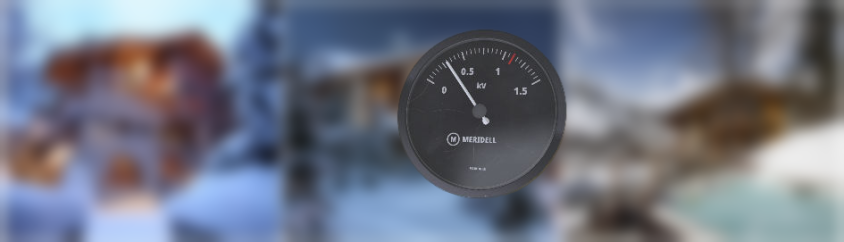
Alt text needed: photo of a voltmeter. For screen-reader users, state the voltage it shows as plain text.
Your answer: 0.3 kV
